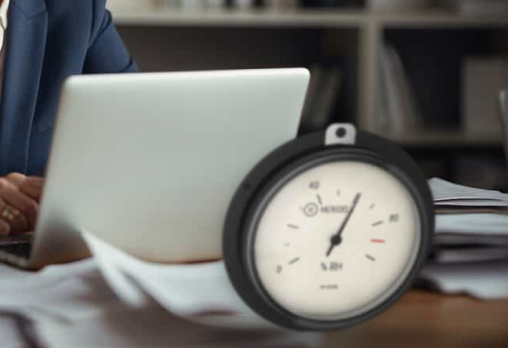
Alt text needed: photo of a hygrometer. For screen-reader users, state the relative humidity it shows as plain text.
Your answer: 60 %
